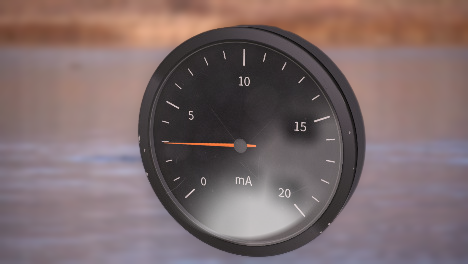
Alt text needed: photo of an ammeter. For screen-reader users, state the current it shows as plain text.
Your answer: 3 mA
